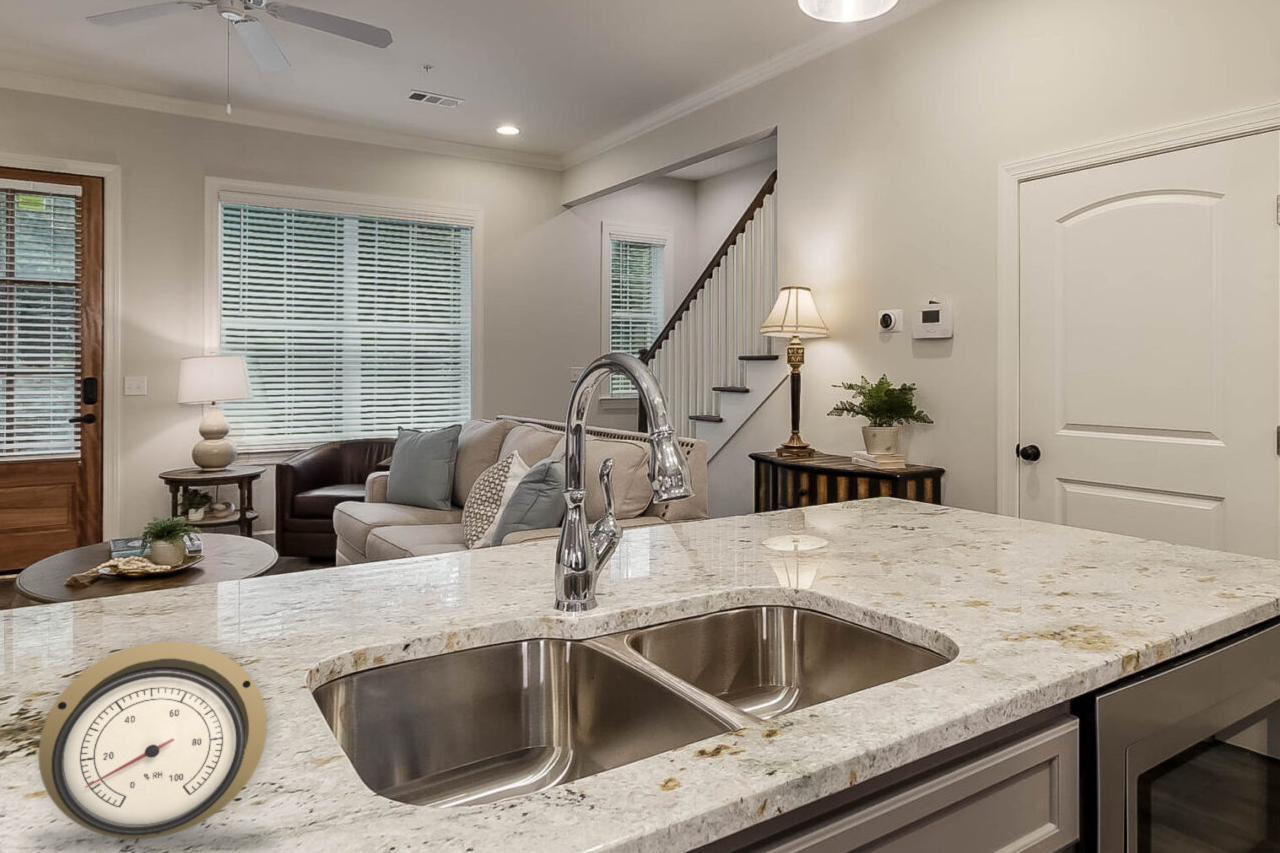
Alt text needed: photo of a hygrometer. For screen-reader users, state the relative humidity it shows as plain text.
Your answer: 12 %
